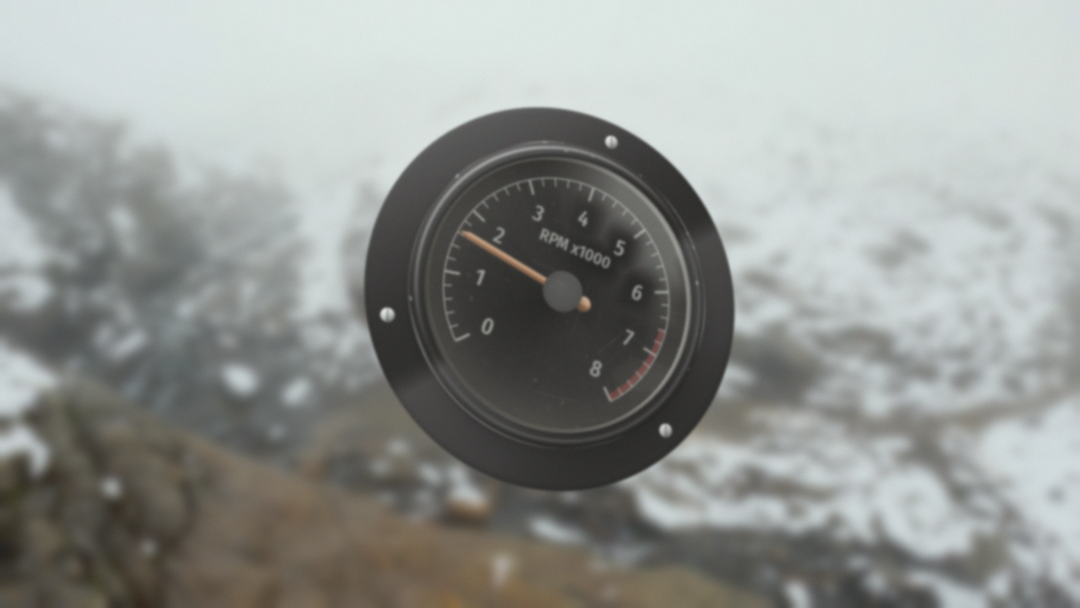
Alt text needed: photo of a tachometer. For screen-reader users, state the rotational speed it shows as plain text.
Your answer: 1600 rpm
